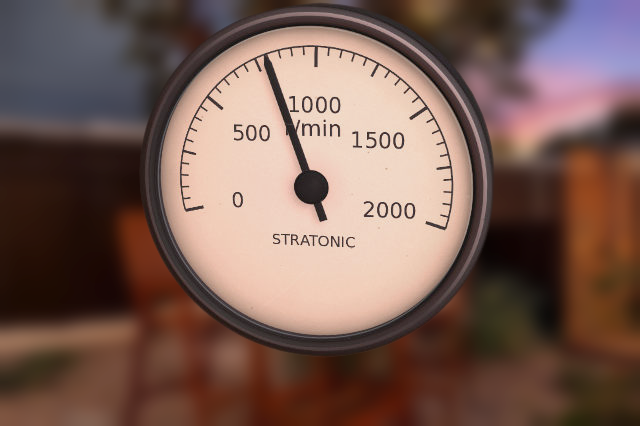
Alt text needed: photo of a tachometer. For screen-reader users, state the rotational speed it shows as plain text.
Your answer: 800 rpm
